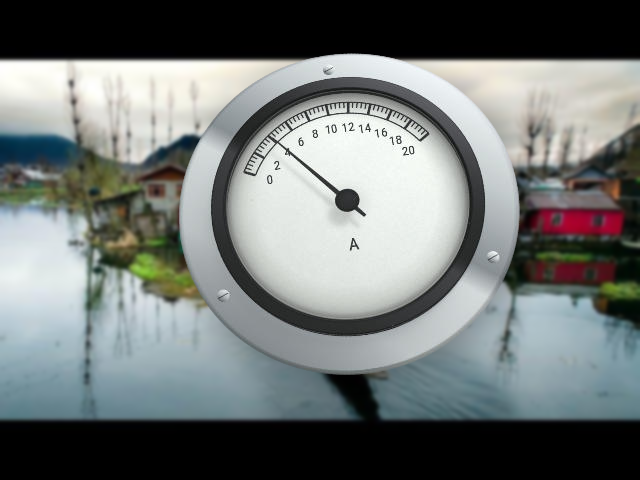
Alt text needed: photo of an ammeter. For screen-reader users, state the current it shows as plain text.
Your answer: 4 A
